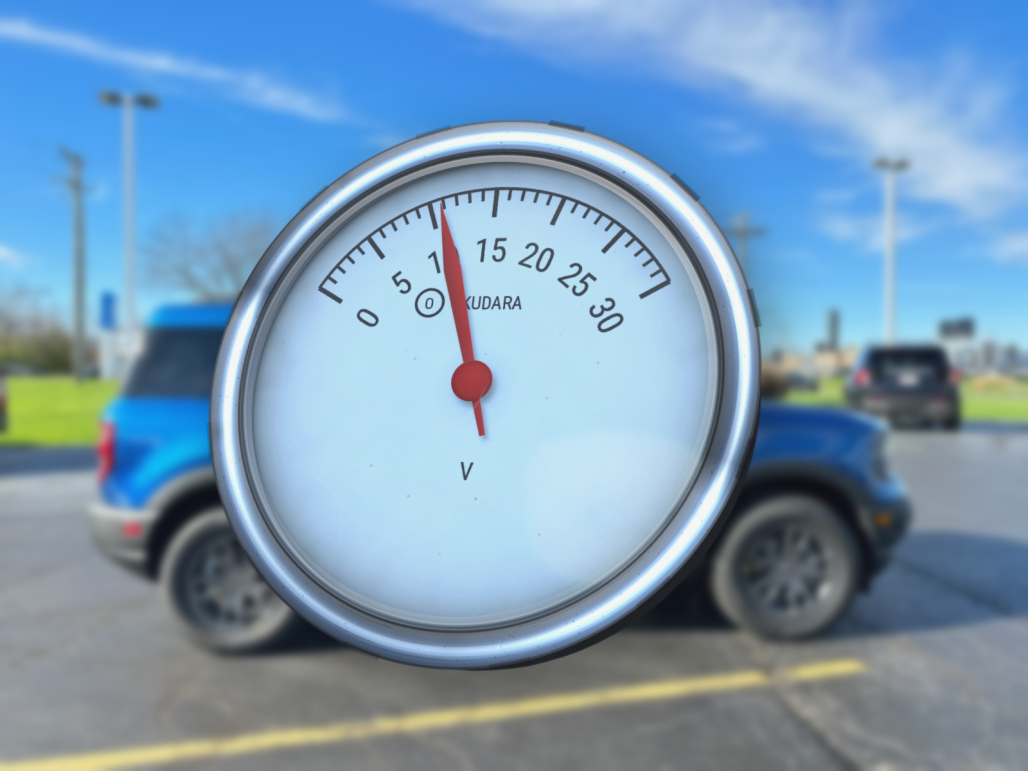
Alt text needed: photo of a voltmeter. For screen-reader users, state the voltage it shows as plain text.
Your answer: 11 V
